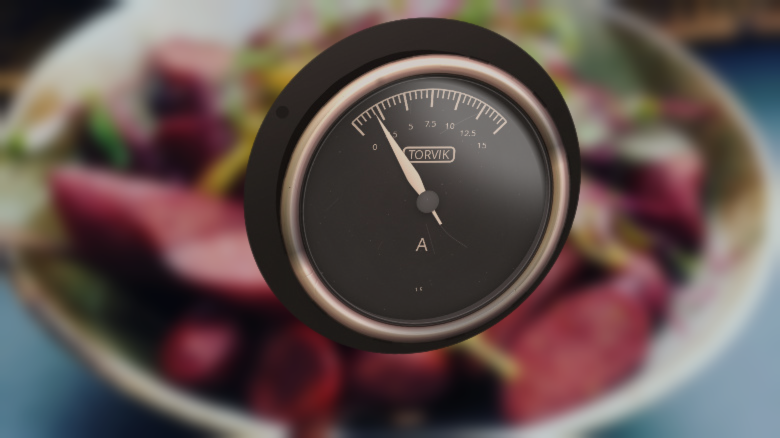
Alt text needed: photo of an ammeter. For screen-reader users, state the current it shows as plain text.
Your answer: 2 A
